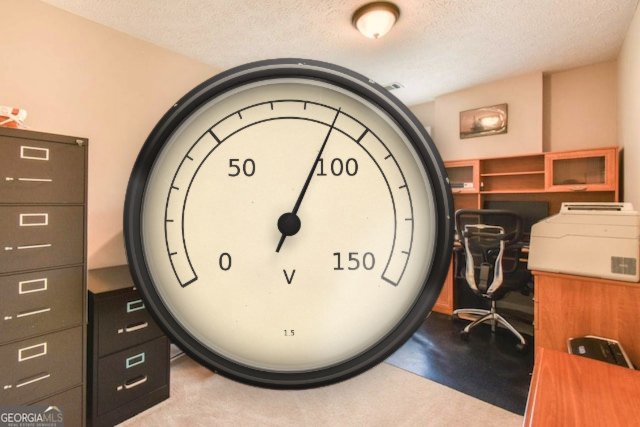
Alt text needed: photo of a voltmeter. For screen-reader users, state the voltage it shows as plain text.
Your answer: 90 V
